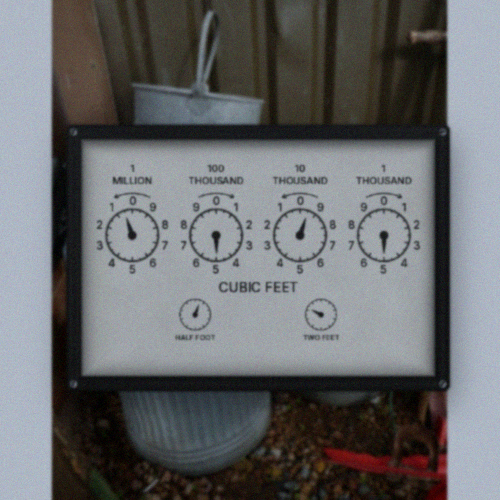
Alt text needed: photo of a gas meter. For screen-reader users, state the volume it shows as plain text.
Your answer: 49500 ft³
